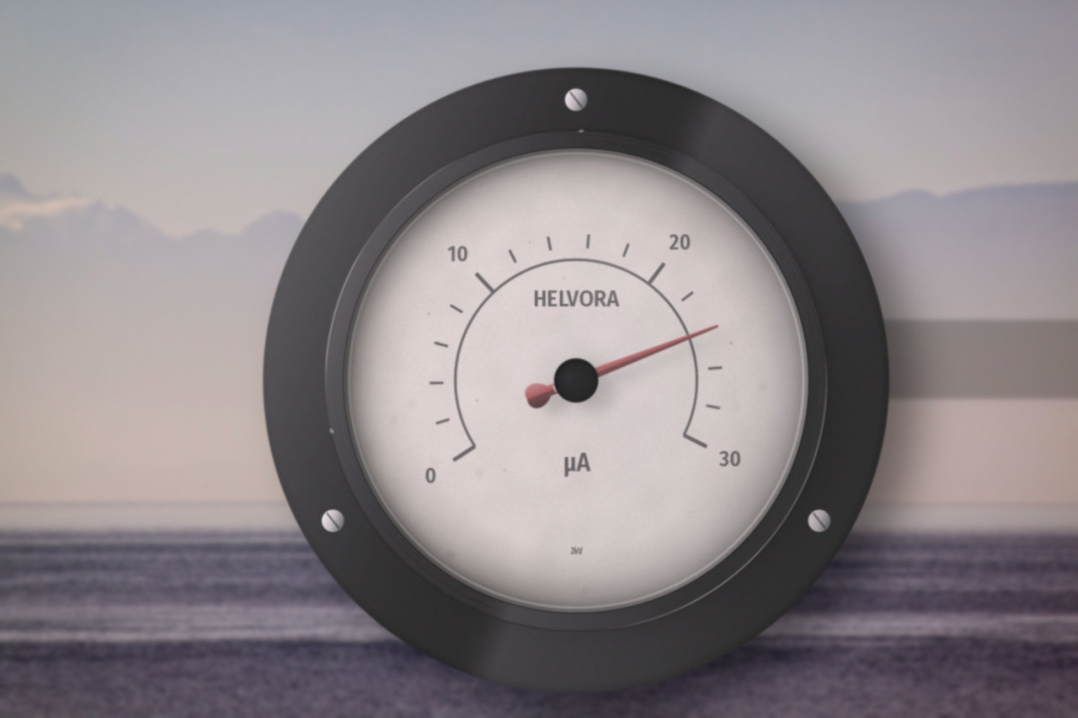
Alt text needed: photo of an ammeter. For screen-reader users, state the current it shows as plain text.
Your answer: 24 µA
